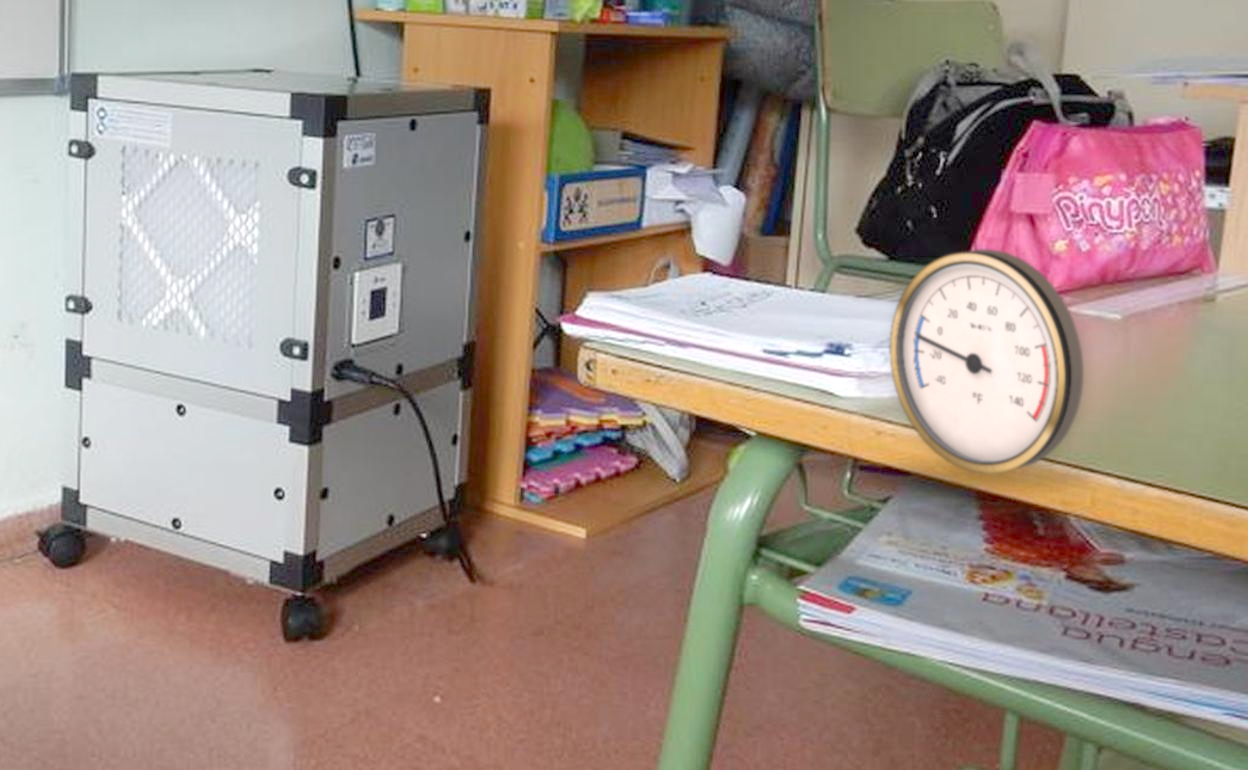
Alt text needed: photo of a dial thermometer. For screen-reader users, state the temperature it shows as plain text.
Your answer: -10 °F
